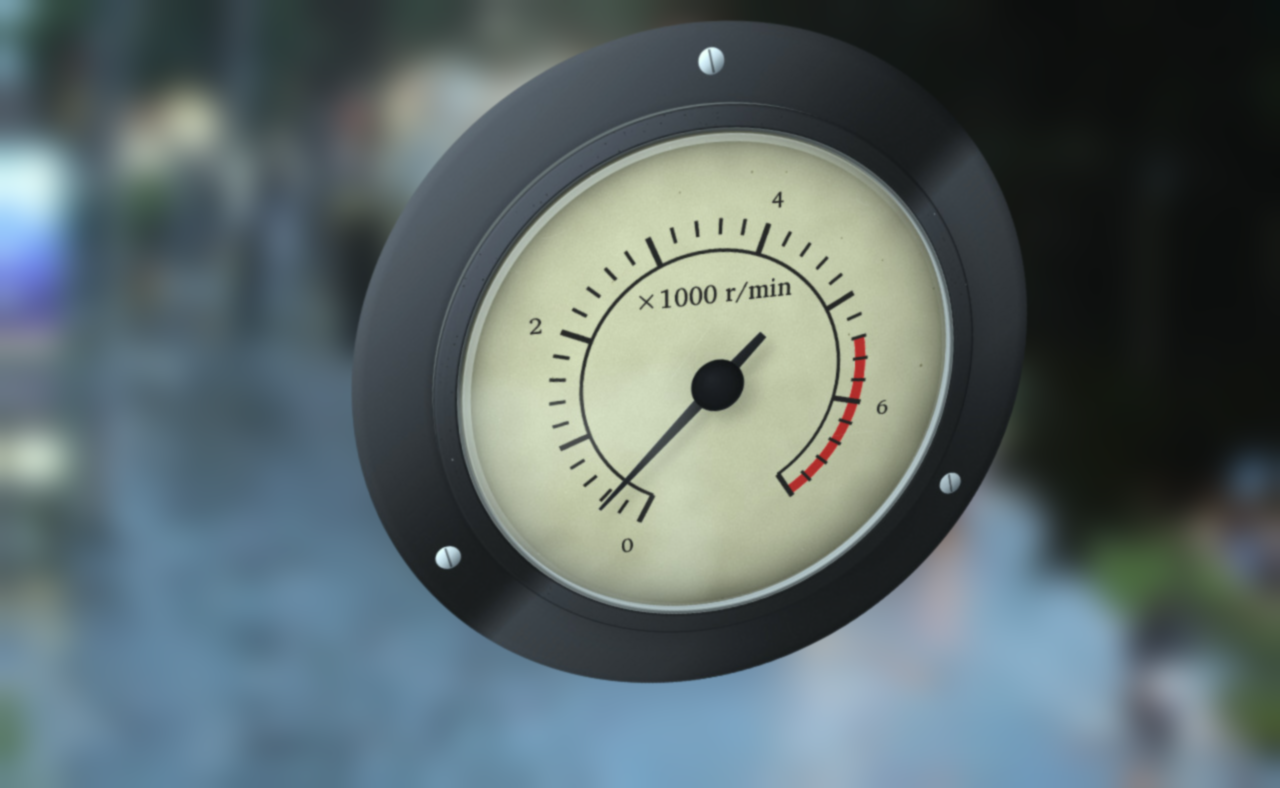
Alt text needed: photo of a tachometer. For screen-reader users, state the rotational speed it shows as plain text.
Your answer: 400 rpm
